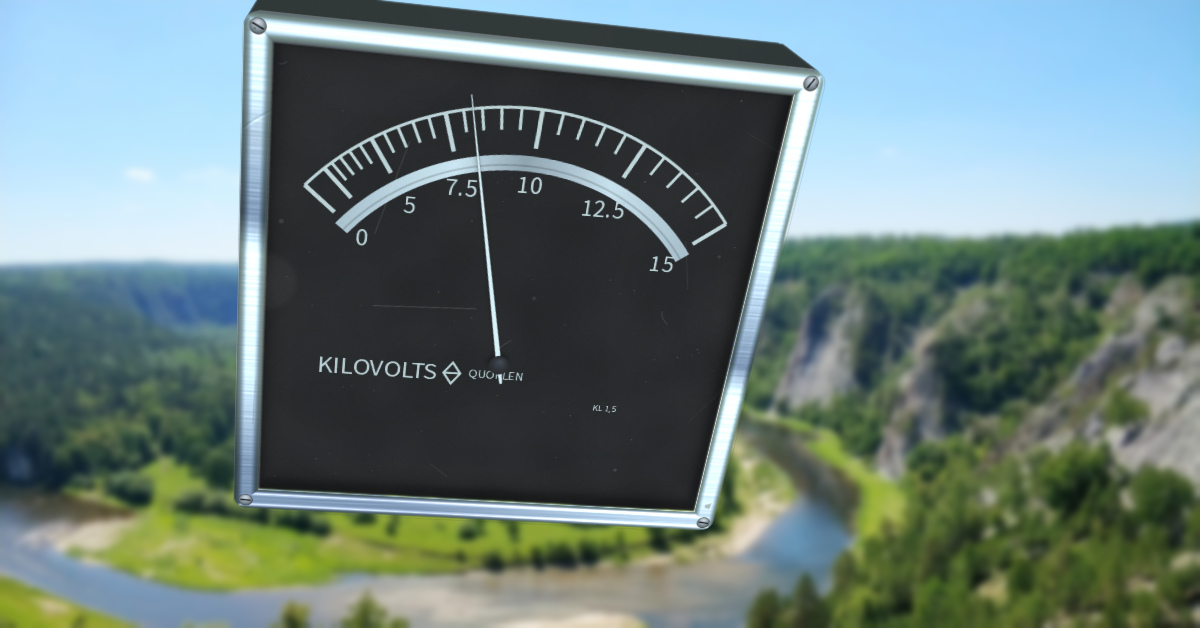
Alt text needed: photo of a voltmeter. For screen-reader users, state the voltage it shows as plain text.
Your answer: 8.25 kV
